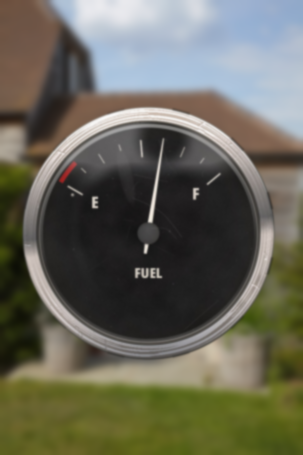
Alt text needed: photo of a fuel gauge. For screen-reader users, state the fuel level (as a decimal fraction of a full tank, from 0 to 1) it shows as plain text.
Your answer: 0.625
